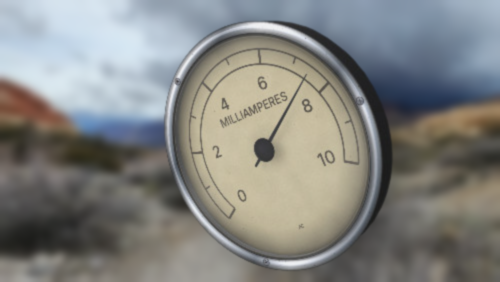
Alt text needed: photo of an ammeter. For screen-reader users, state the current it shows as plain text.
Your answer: 7.5 mA
